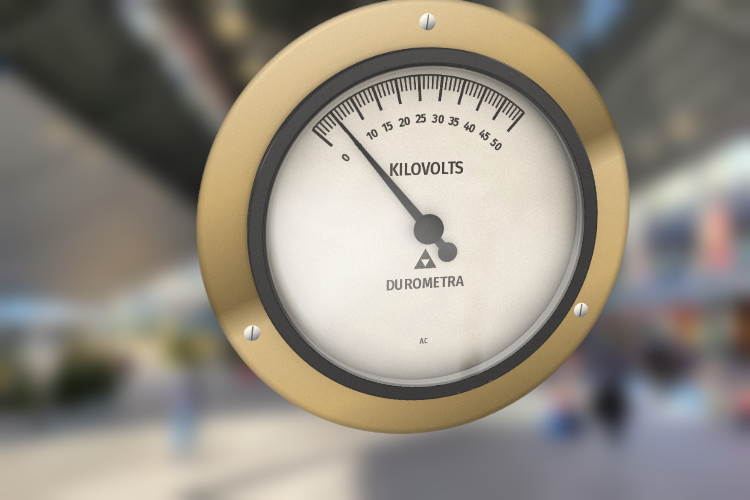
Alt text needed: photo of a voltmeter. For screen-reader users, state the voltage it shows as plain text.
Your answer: 5 kV
